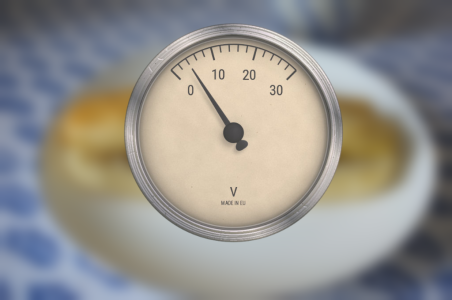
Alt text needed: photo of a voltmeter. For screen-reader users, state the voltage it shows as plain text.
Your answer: 4 V
